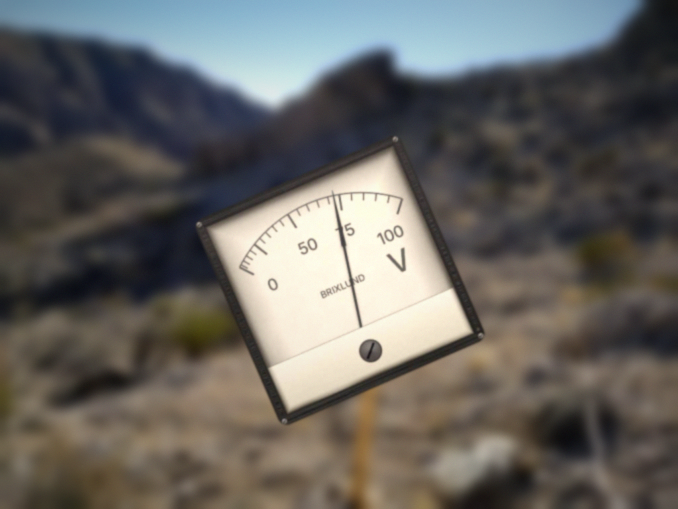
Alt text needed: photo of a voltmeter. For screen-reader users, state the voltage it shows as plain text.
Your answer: 72.5 V
